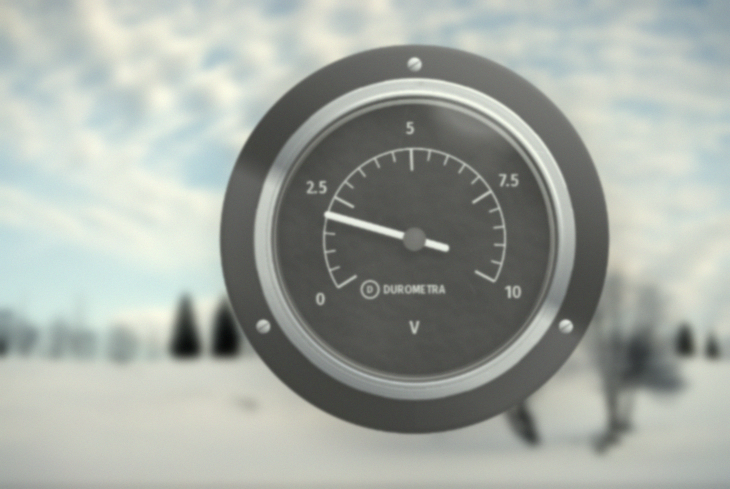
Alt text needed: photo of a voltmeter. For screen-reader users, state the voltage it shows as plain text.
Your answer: 2 V
